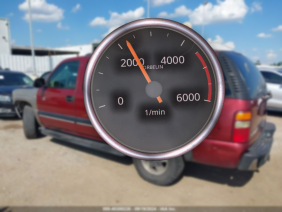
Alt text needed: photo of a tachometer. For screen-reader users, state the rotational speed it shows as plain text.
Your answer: 2250 rpm
